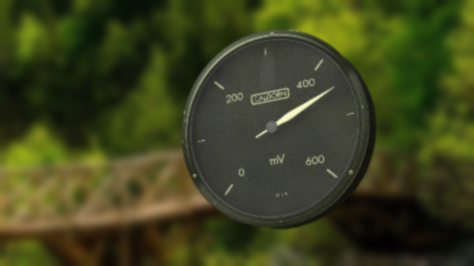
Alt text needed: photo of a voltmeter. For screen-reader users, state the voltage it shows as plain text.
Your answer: 450 mV
